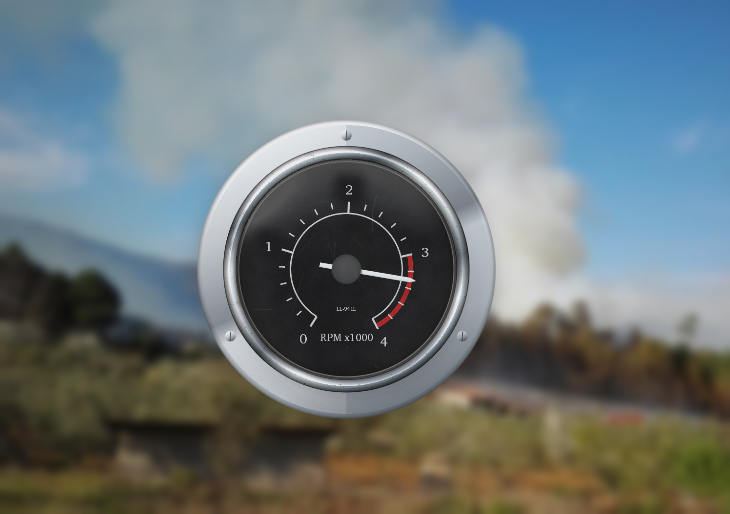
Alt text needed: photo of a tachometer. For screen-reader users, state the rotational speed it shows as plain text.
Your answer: 3300 rpm
